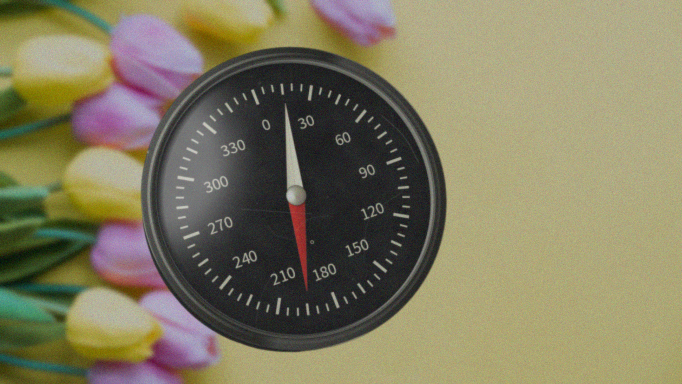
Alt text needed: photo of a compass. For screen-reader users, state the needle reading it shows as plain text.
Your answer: 195 °
